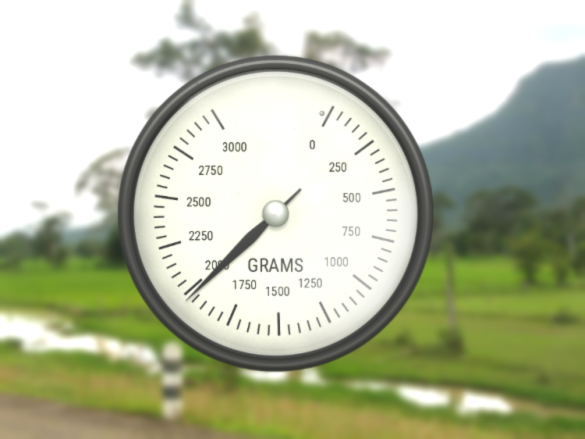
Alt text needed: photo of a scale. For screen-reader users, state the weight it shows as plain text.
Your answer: 1975 g
